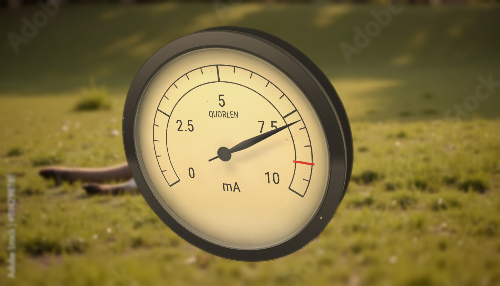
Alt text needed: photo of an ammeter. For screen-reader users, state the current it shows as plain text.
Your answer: 7.75 mA
